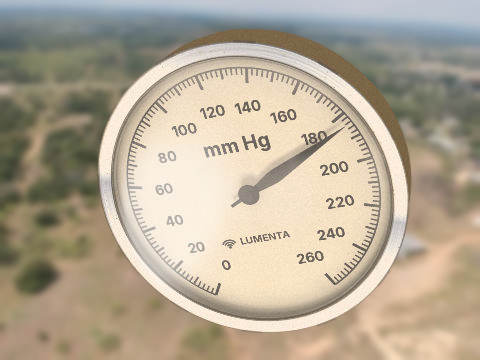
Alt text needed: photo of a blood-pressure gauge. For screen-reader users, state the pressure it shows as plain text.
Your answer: 184 mmHg
